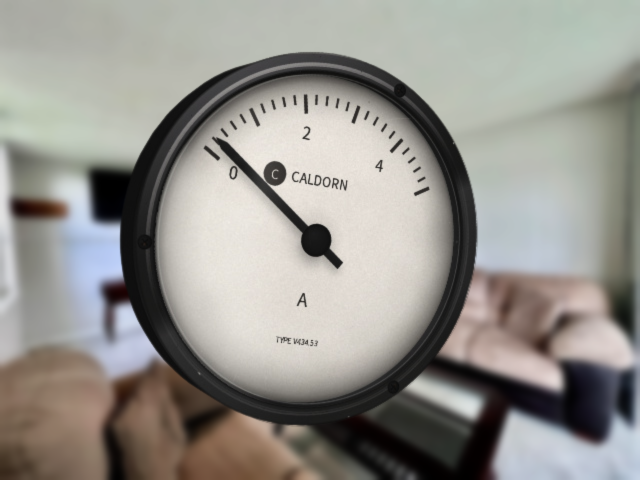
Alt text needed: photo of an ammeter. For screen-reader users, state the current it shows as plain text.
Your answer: 0.2 A
